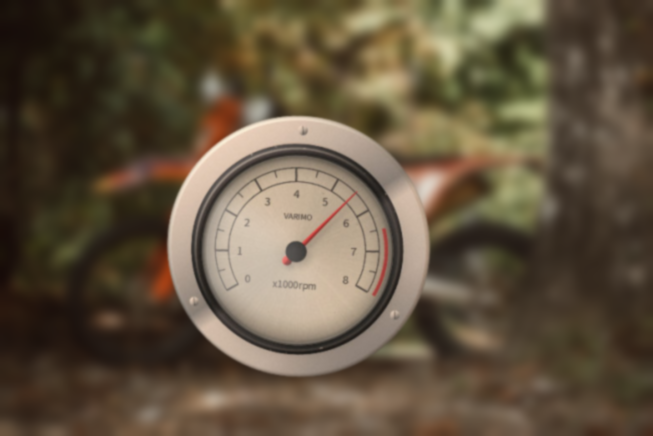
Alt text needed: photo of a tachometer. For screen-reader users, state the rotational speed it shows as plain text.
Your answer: 5500 rpm
